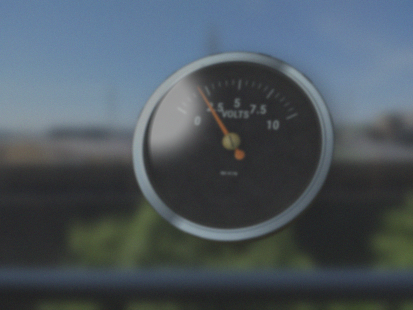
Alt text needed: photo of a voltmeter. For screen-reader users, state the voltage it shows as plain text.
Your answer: 2 V
